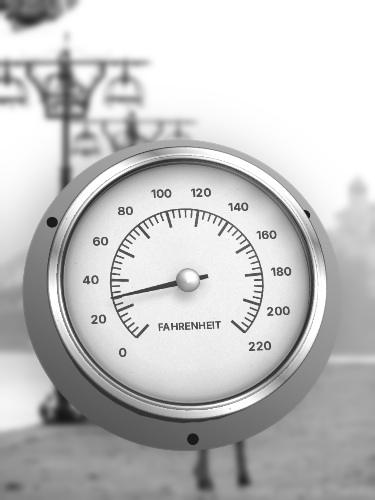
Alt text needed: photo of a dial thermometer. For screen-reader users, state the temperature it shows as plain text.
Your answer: 28 °F
